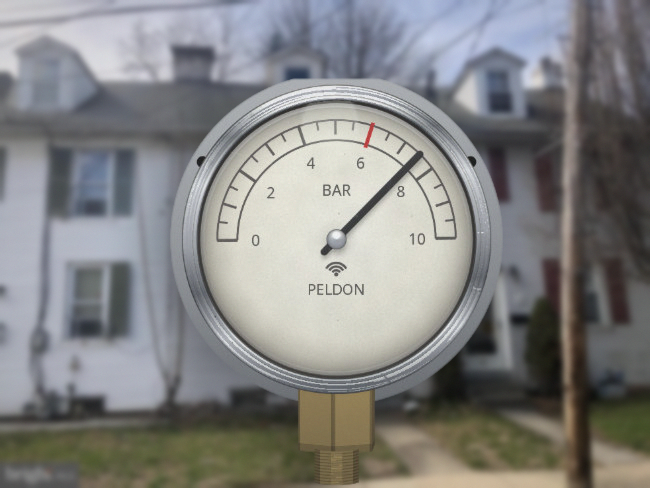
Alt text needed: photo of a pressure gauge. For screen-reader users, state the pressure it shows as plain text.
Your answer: 7.5 bar
